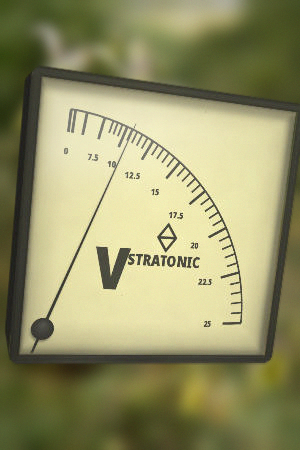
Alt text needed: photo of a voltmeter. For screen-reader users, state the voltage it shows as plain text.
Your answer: 10.5 V
